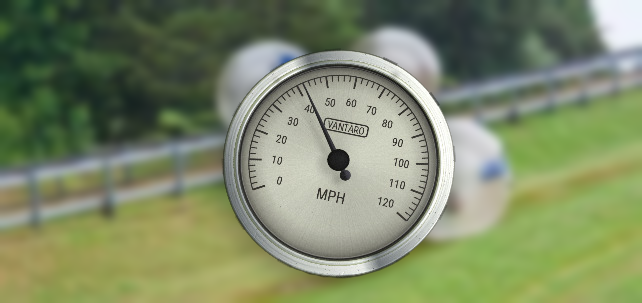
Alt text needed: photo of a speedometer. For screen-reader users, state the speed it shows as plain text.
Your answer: 42 mph
